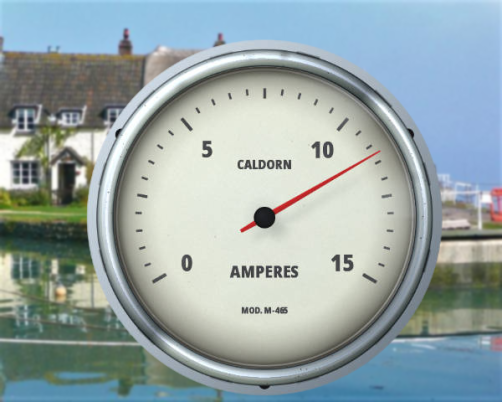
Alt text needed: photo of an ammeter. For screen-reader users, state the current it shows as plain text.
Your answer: 11.25 A
